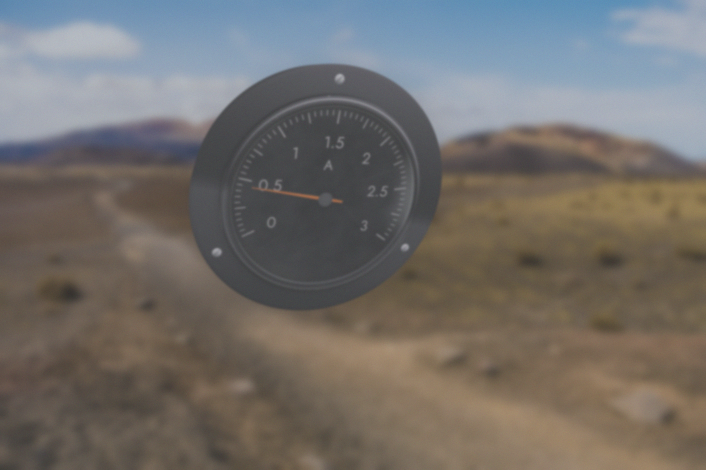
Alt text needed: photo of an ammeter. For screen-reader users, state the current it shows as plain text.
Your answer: 0.45 A
